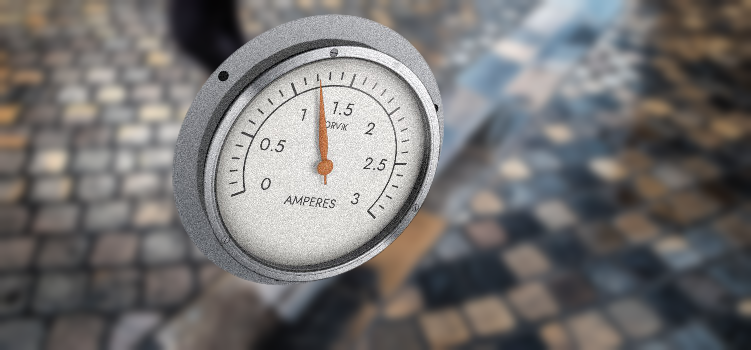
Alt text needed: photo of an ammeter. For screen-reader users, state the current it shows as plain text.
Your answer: 1.2 A
